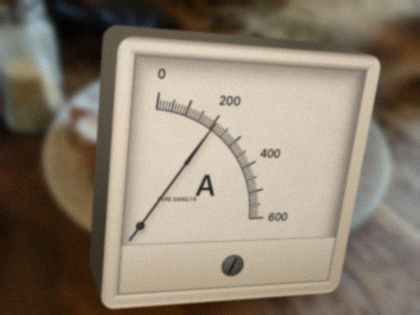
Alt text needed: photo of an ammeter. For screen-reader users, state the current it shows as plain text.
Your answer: 200 A
